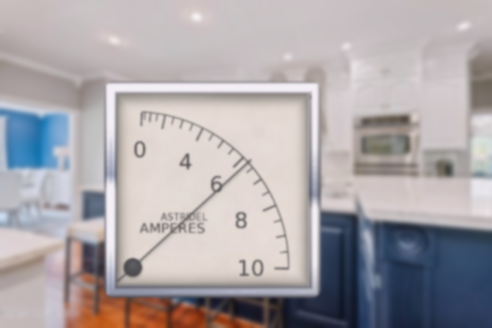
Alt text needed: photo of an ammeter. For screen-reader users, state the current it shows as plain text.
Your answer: 6.25 A
